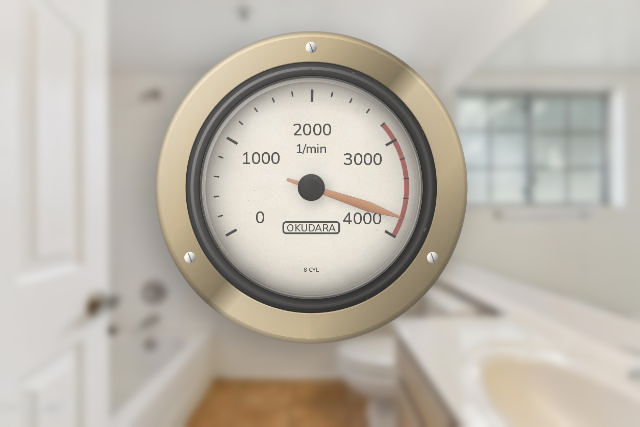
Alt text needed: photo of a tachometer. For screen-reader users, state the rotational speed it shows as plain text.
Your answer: 3800 rpm
